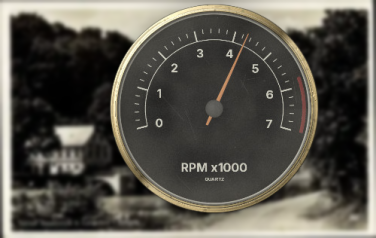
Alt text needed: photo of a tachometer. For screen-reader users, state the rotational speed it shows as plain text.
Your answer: 4300 rpm
